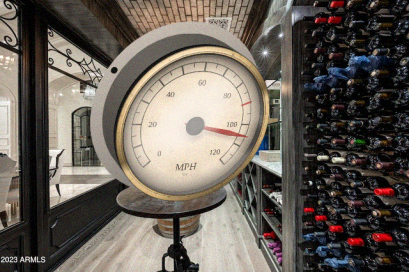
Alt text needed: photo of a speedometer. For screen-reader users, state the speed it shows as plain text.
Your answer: 105 mph
